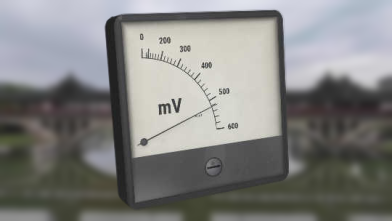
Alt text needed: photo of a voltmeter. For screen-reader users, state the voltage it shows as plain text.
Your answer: 520 mV
